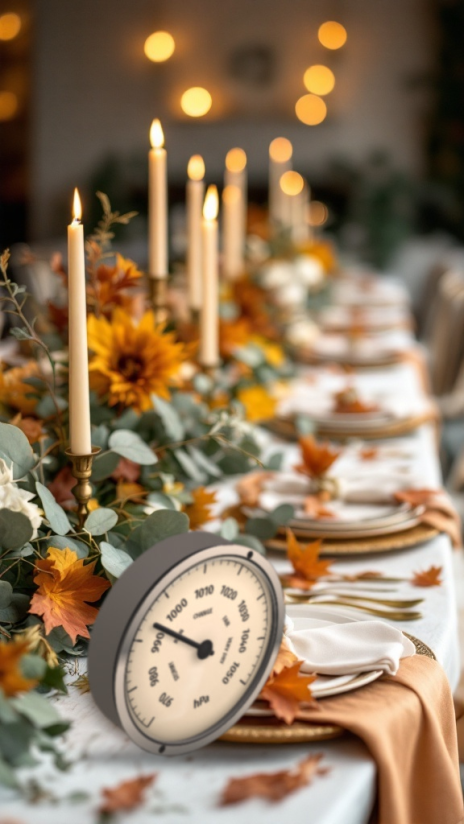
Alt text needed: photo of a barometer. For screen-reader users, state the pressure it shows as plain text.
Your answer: 994 hPa
